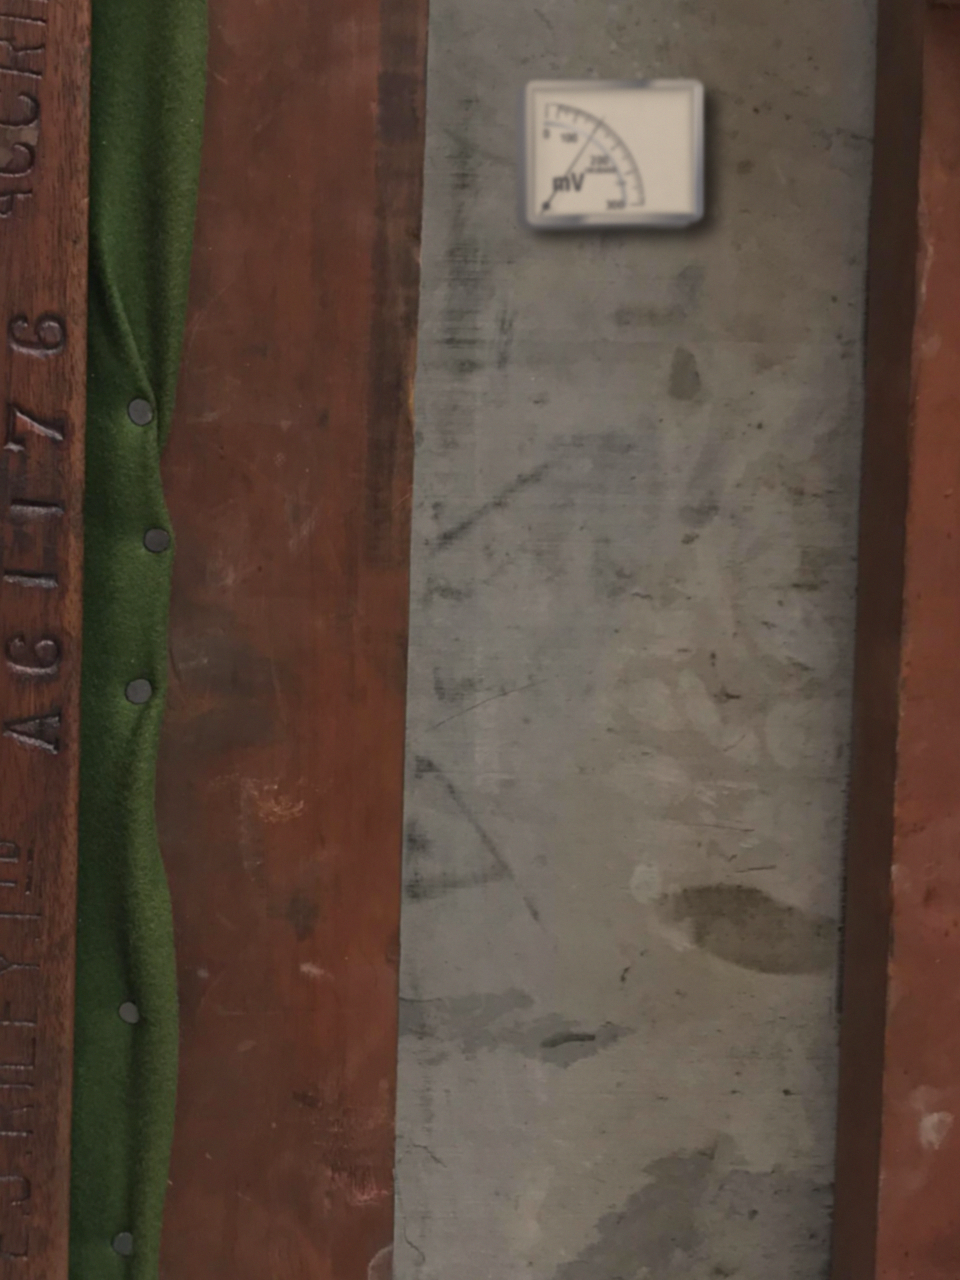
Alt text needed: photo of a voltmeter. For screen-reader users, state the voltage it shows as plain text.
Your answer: 150 mV
